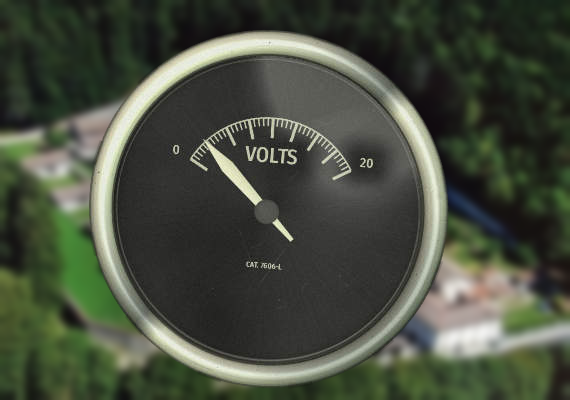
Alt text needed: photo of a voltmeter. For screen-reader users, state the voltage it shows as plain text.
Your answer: 2.5 V
